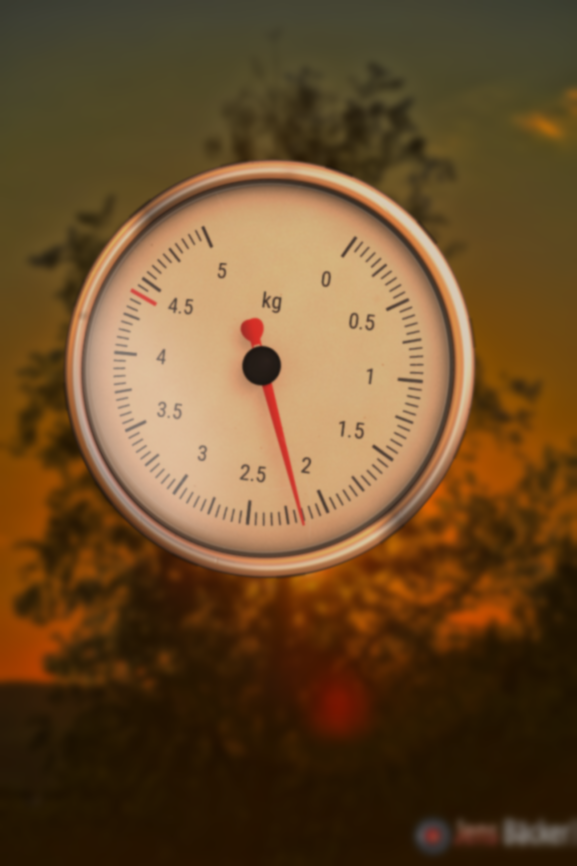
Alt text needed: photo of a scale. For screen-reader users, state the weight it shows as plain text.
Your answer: 2.15 kg
